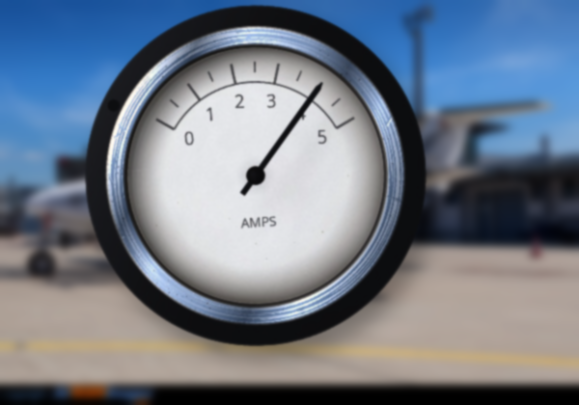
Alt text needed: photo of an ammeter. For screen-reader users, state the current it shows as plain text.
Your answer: 4 A
